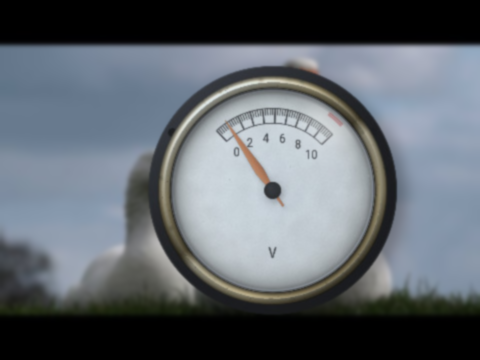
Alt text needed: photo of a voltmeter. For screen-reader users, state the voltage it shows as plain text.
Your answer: 1 V
